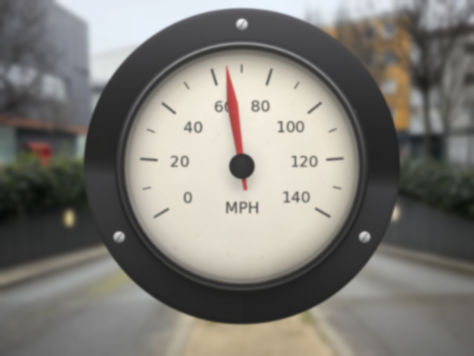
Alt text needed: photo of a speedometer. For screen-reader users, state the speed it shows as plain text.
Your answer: 65 mph
